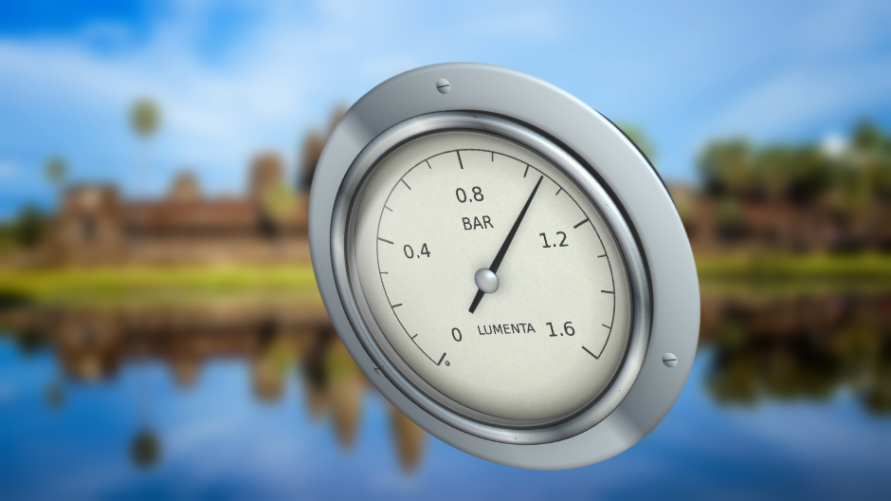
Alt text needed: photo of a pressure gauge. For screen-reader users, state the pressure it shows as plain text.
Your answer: 1.05 bar
